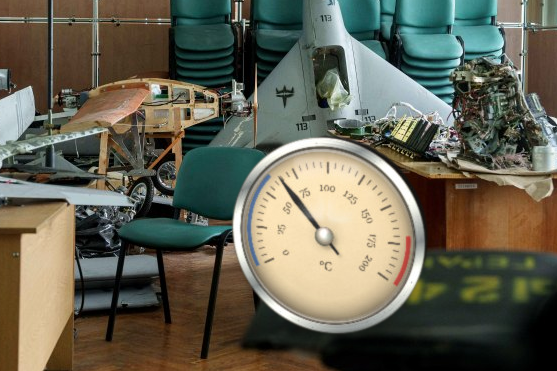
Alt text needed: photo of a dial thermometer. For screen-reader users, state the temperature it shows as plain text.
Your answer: 65 °C
